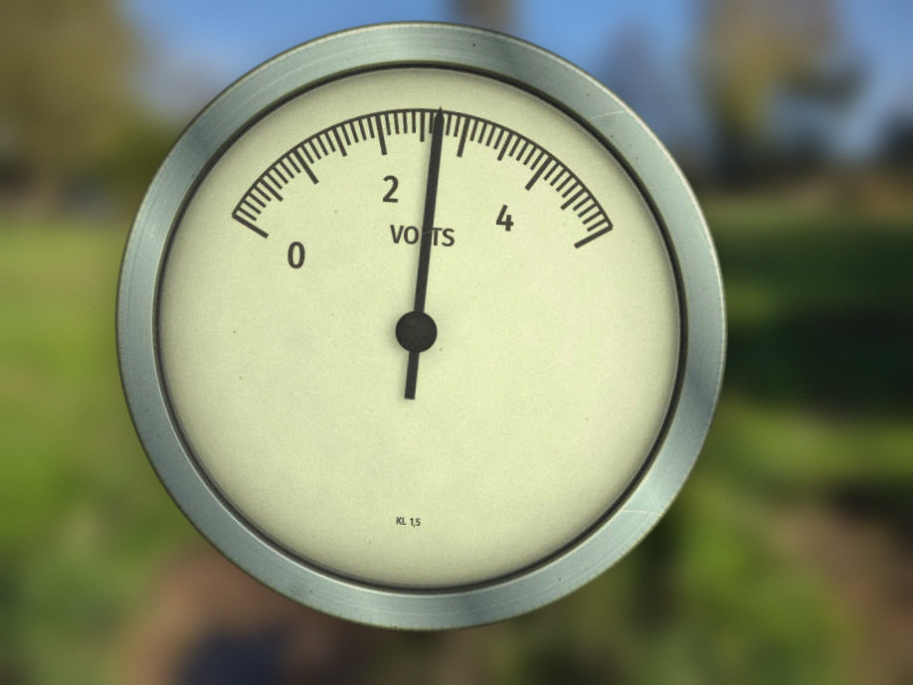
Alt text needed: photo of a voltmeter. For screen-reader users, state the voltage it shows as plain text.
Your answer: 2.7 V
